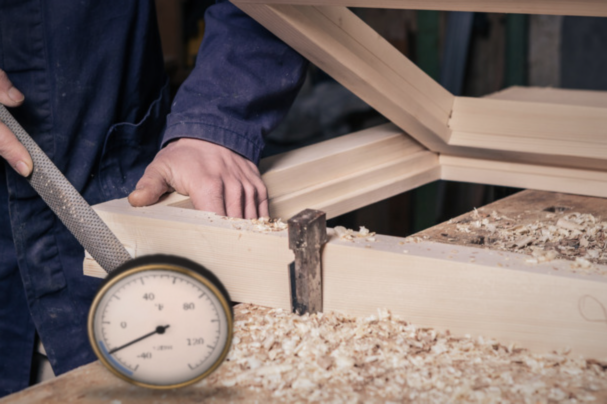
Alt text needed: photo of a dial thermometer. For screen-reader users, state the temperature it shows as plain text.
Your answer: -20 °F
